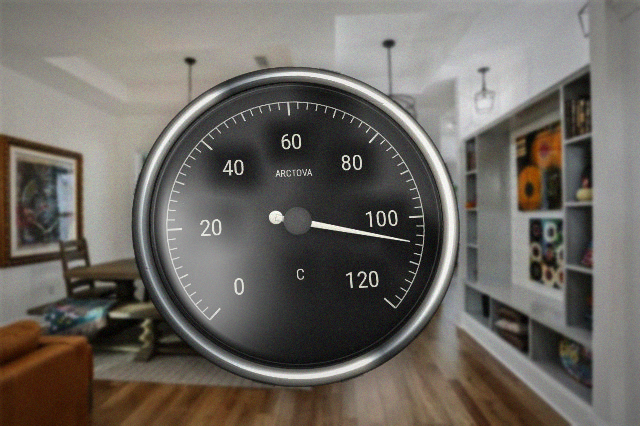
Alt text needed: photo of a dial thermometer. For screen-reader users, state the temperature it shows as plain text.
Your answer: 106 °C
